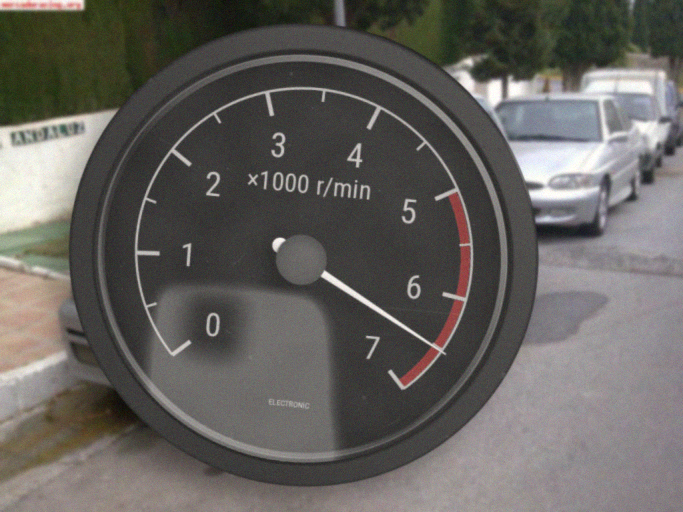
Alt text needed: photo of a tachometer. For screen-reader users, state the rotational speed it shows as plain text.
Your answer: 6500 rpm
